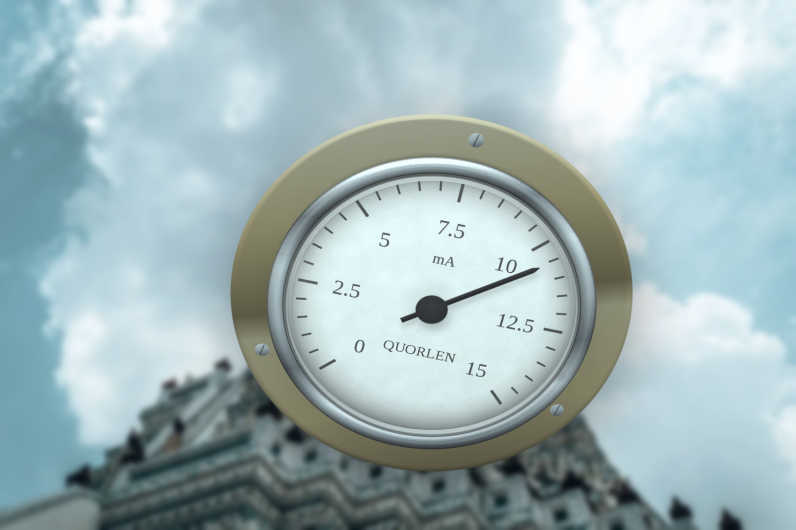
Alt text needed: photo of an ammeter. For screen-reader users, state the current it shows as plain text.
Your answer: 10.5 mA
